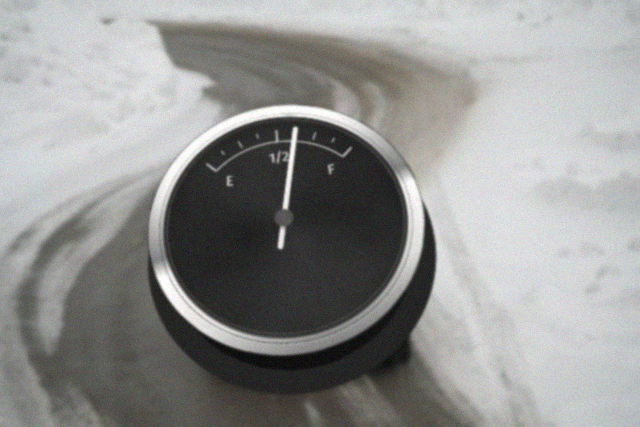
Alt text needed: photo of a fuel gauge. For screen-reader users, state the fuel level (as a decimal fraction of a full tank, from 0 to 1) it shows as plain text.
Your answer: 0.625
